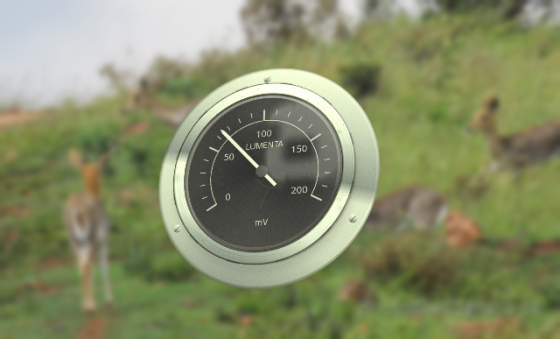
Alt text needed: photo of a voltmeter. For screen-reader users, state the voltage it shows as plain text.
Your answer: 65 mV
